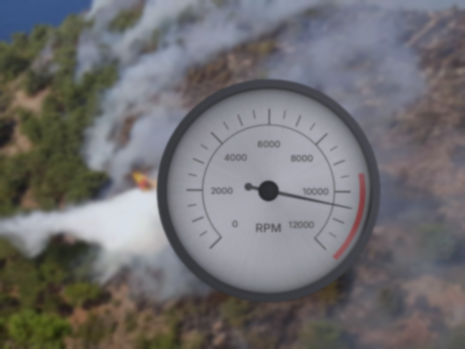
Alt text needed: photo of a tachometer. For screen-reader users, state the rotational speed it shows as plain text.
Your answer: 10500 rpm
